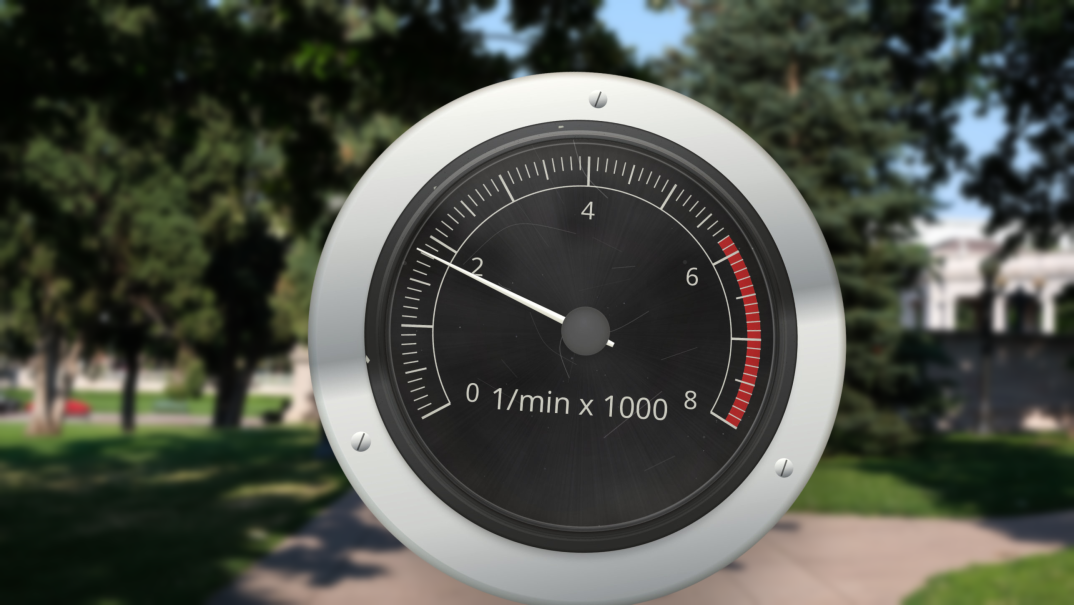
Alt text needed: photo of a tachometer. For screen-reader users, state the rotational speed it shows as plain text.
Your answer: 1800 rpm
